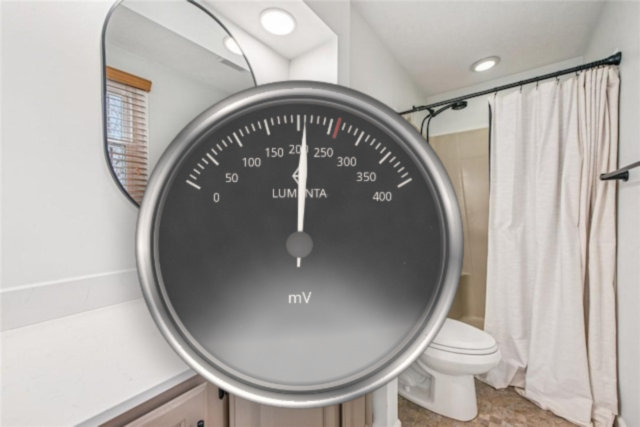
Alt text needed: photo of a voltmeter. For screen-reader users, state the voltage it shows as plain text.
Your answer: 210 mV
